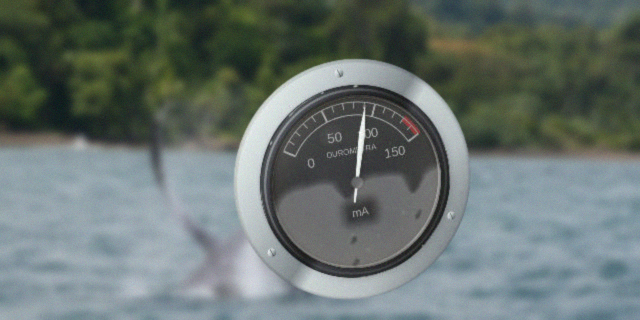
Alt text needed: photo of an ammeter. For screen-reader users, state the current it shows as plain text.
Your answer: 90 mA
